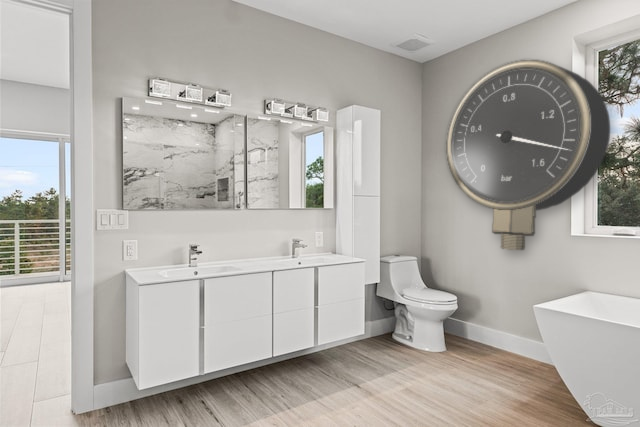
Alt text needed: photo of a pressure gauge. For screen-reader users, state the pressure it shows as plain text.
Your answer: 1.45 bar
